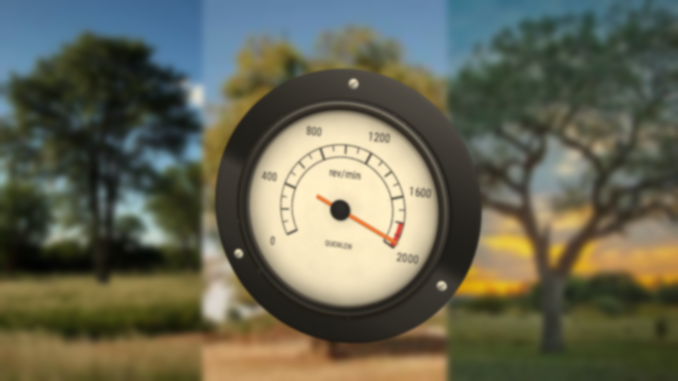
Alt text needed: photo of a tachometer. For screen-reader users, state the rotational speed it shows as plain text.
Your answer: 1950 rpm
